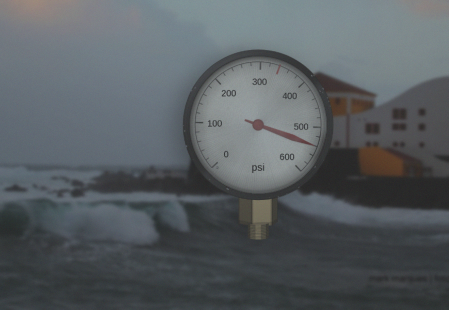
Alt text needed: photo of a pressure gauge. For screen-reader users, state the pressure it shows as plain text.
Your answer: 540 psi
